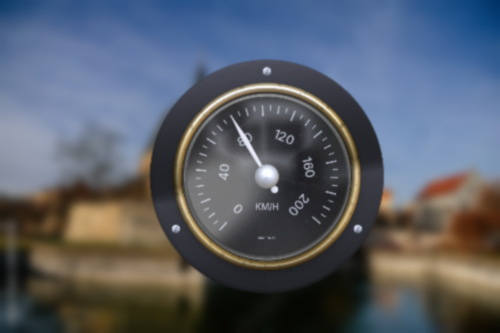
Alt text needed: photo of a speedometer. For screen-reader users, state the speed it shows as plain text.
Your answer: 80 km/h
